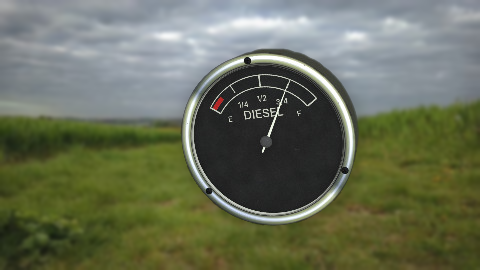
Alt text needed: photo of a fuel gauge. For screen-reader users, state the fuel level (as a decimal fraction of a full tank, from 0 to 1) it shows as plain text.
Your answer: 0.75
